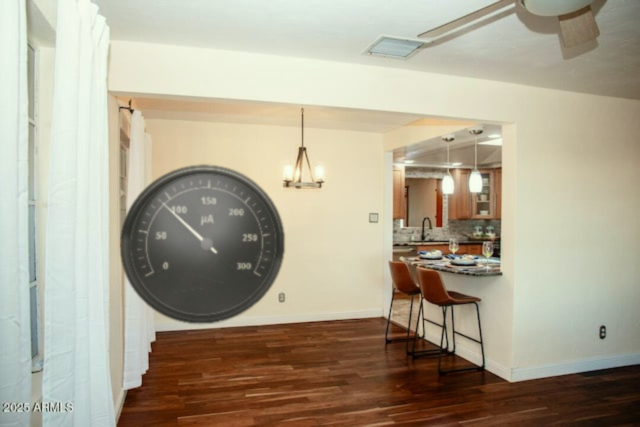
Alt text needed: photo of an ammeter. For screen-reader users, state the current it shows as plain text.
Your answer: 90 µA
